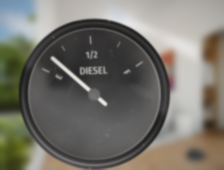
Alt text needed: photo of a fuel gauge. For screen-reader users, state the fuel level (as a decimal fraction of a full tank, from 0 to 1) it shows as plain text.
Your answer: 0.125
